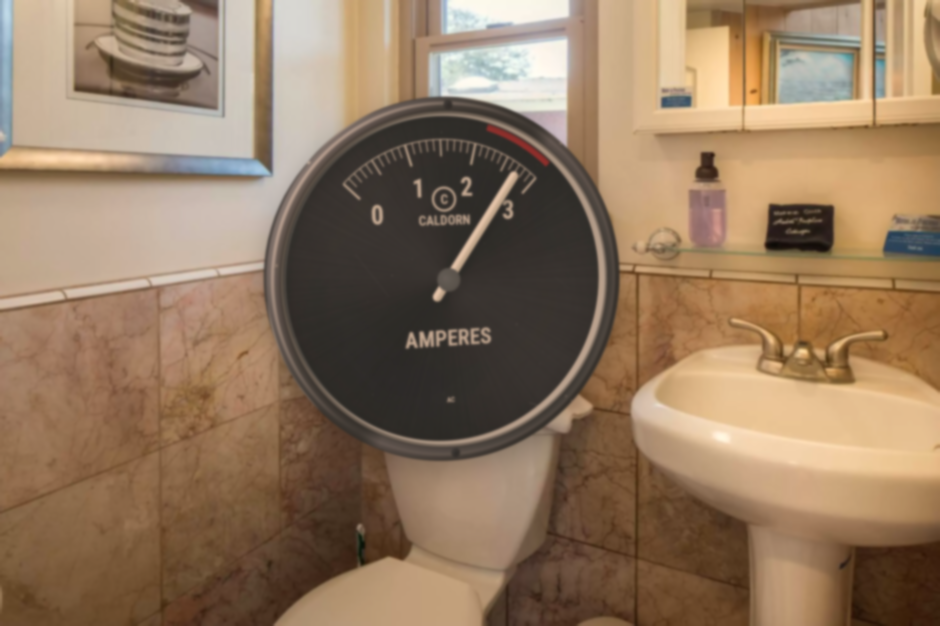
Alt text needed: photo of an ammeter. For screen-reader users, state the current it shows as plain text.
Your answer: 2.7 A
